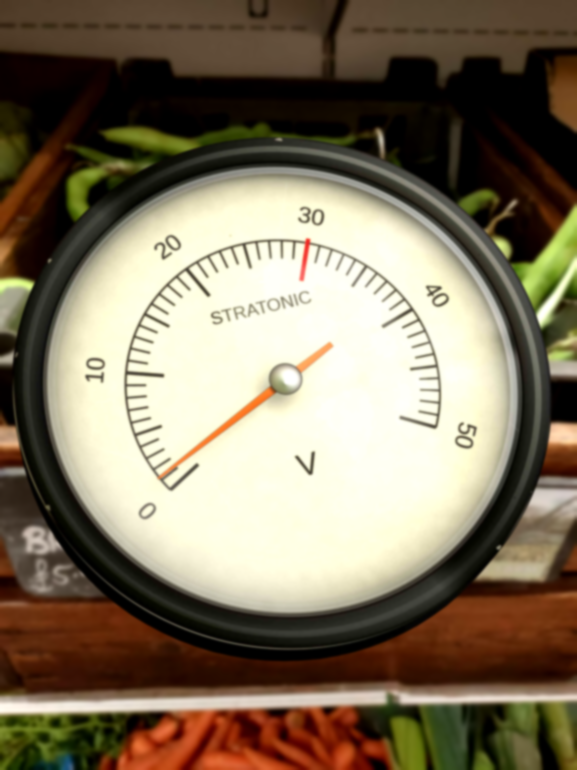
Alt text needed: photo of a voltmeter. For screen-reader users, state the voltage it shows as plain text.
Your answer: 1 V
